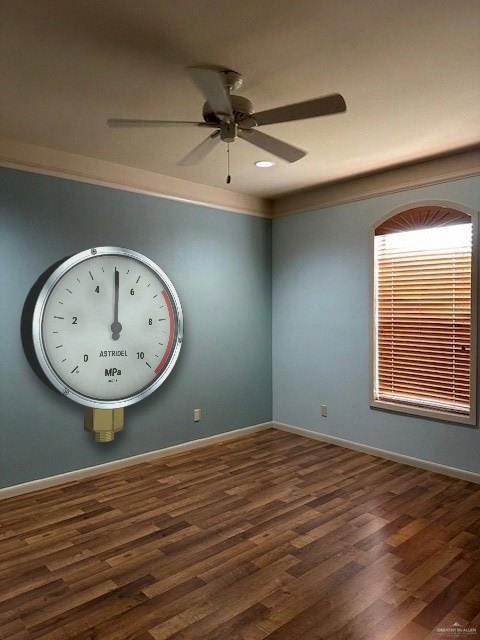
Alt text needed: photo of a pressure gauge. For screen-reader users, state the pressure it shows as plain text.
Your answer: 5 MPa
